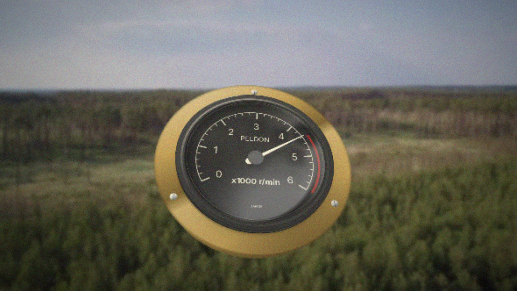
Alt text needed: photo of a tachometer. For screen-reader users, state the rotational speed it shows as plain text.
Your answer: 4400 rpm
